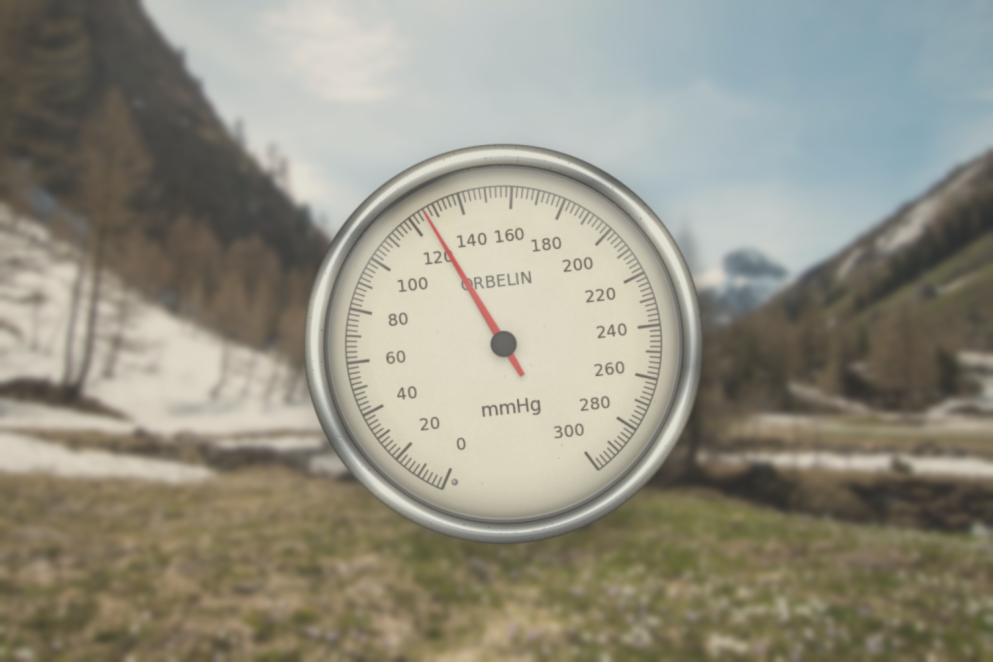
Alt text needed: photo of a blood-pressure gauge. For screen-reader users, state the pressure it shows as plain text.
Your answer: 126 mmHg
